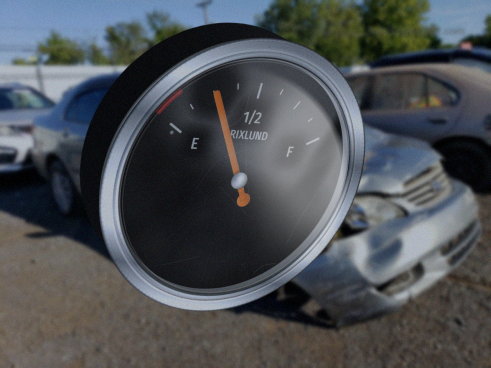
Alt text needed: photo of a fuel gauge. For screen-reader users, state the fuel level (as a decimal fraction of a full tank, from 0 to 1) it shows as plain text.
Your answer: 0.25
